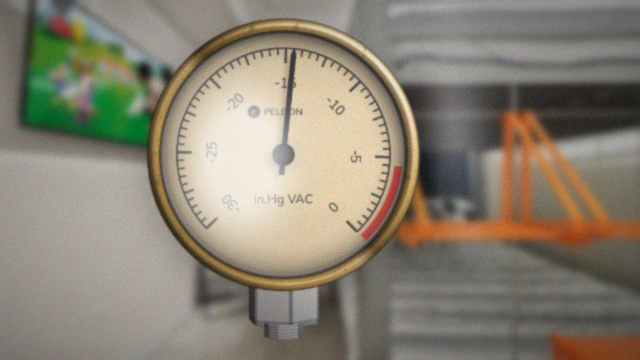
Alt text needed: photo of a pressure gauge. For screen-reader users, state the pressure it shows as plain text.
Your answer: -14.5 inHg
